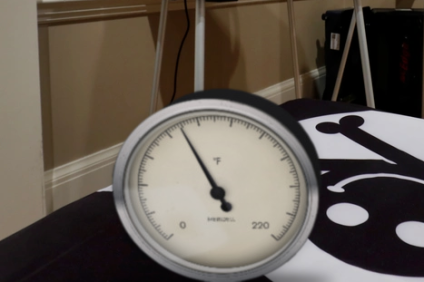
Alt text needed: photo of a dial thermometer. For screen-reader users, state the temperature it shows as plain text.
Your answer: 90 °F
